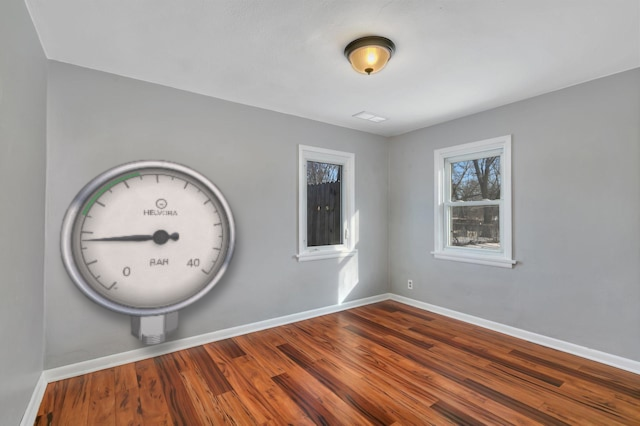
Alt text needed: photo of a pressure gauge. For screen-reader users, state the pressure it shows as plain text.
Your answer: 7 bar
